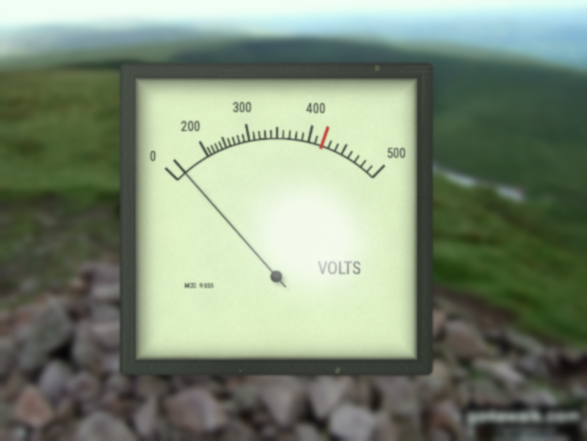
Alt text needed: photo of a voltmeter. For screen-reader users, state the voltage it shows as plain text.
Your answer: 100 V
